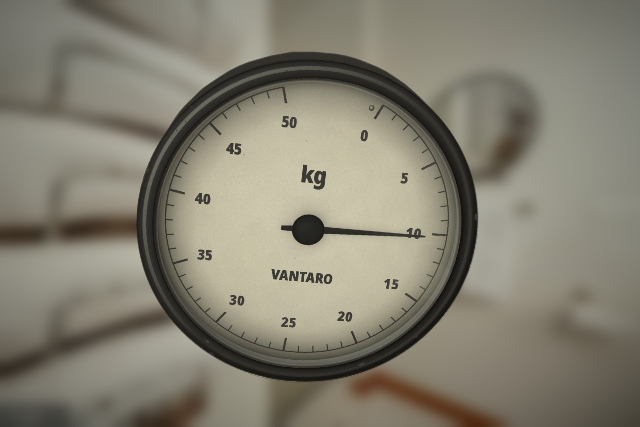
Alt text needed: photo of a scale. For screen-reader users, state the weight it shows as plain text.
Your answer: 10 kg
